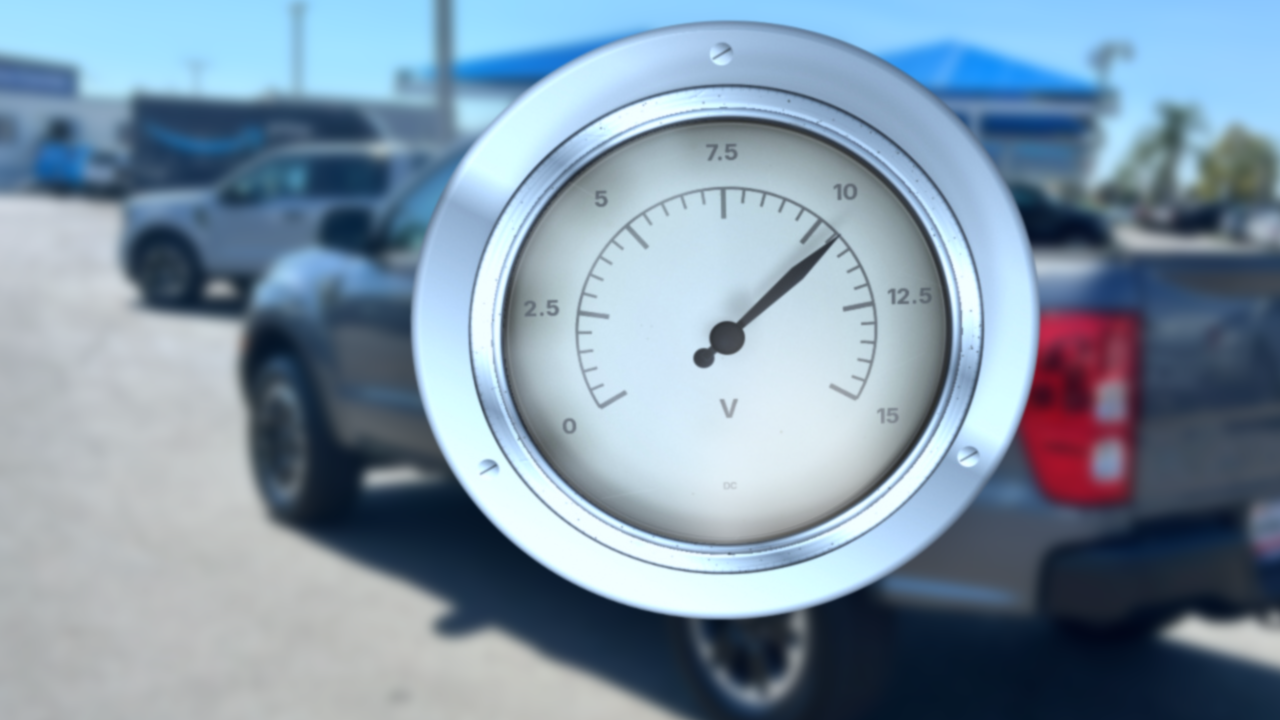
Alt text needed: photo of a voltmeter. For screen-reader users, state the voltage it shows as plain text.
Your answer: 10.5 V
